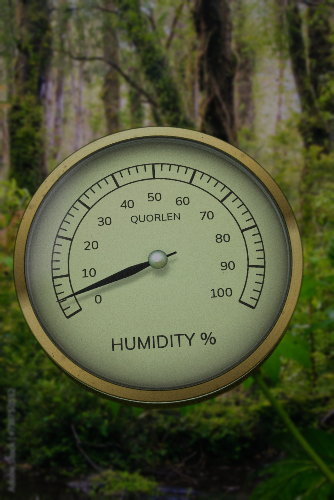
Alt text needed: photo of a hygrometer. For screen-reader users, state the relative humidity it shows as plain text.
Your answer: 4 %
